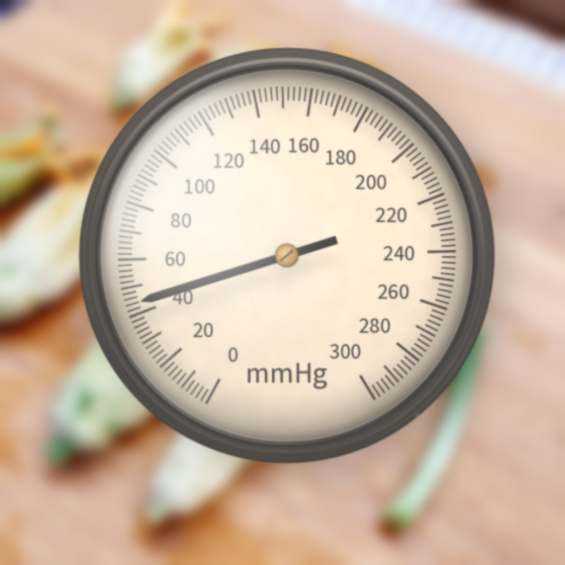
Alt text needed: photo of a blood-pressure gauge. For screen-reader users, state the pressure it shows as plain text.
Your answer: 44 mmHg
